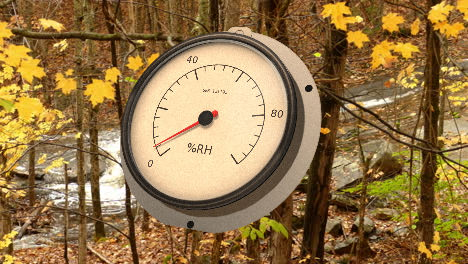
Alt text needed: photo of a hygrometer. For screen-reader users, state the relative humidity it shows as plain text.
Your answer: 4 %
